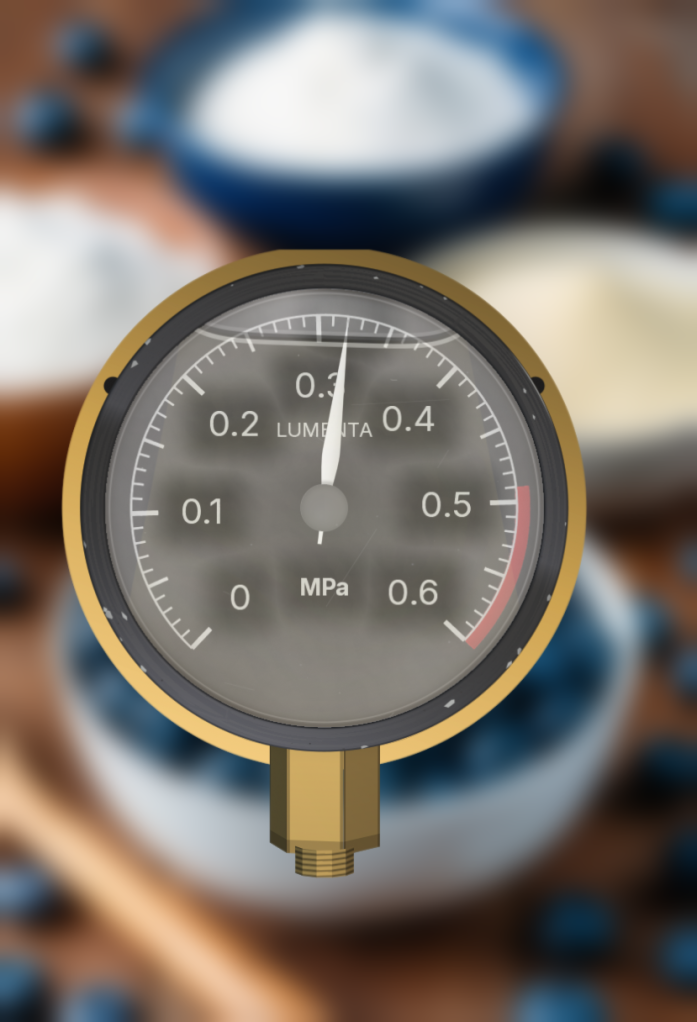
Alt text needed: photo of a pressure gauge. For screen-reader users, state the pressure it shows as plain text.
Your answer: 0.32 MPa
